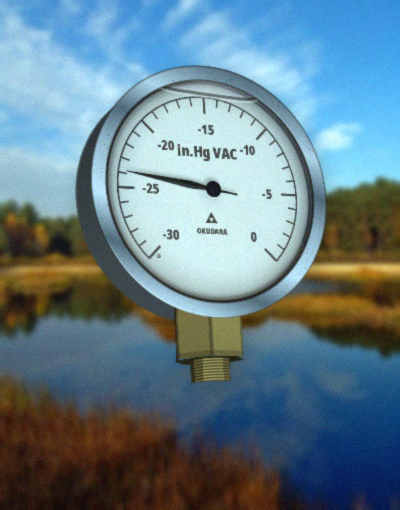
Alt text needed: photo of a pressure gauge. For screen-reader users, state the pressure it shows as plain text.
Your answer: -24 inHg
